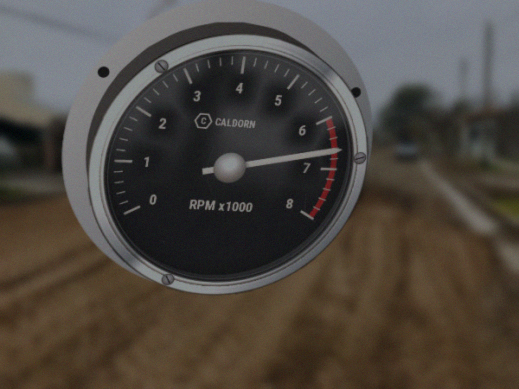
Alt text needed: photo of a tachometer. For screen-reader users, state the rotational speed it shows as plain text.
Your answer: 6600 rpm
